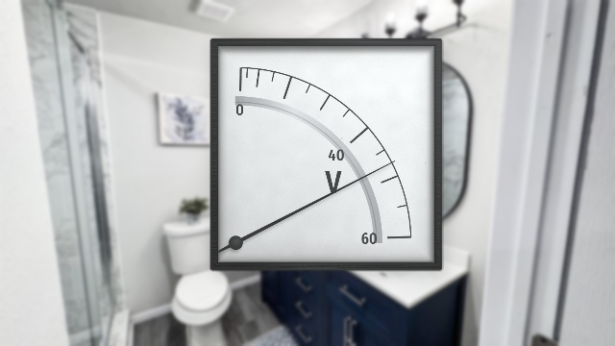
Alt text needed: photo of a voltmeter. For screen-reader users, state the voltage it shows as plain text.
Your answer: 47.5 V
